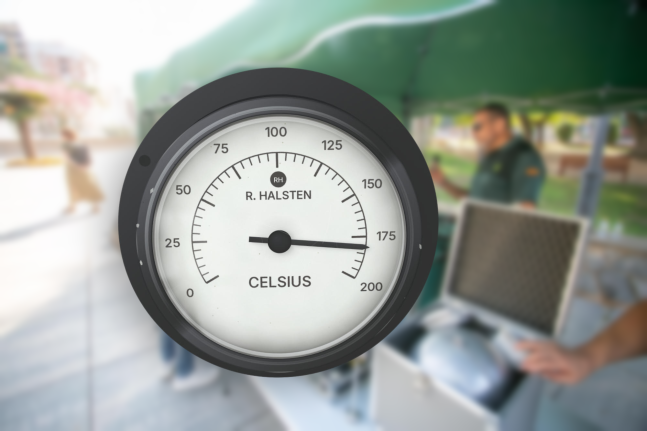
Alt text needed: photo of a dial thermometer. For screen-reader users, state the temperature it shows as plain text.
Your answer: 180 °C
